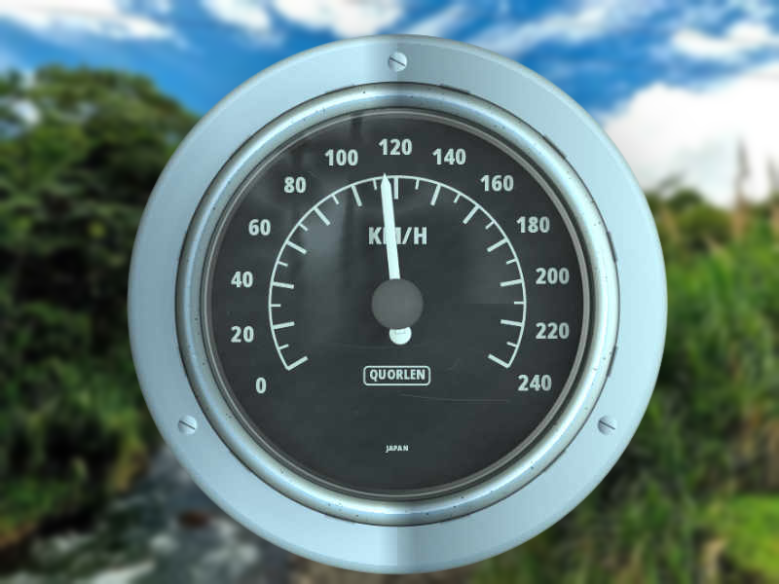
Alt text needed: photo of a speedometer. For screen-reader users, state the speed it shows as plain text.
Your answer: 115 km/h
